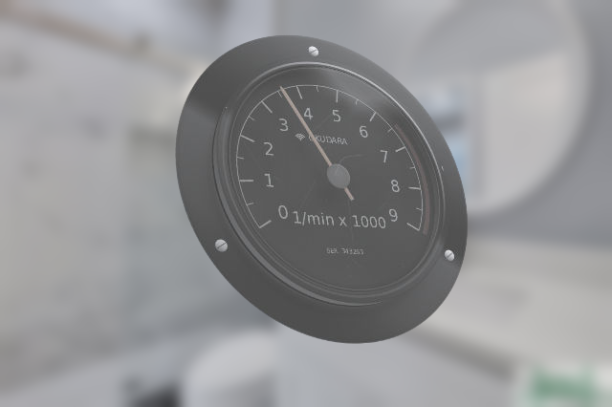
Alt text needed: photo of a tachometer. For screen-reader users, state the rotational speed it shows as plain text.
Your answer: 3500 rpm
